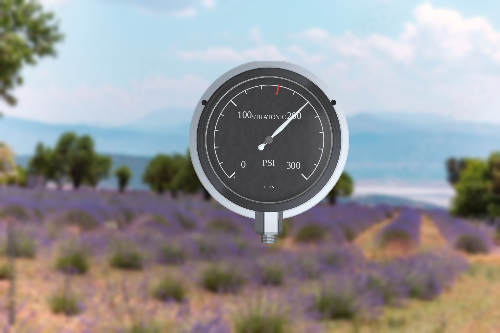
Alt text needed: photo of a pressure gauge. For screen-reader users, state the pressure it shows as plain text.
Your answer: 200 psi
